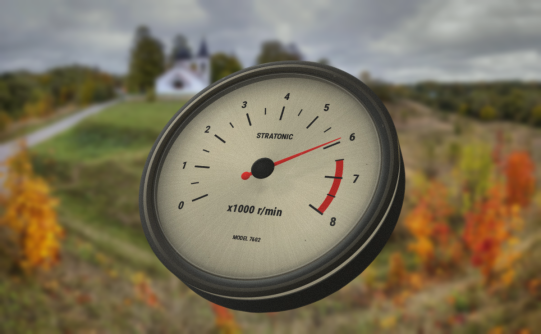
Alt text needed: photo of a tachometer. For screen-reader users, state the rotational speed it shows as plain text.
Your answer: 6000 rpm
